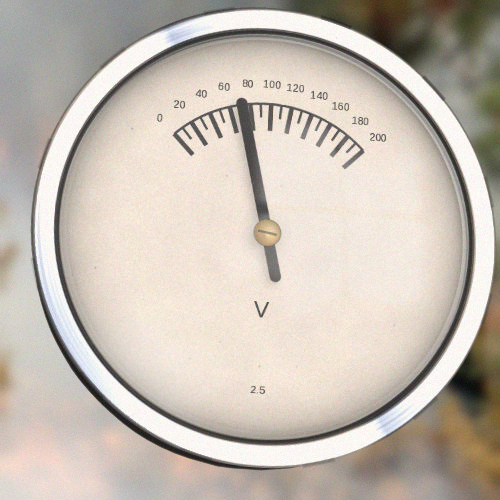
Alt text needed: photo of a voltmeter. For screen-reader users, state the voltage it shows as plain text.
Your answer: 70 V
